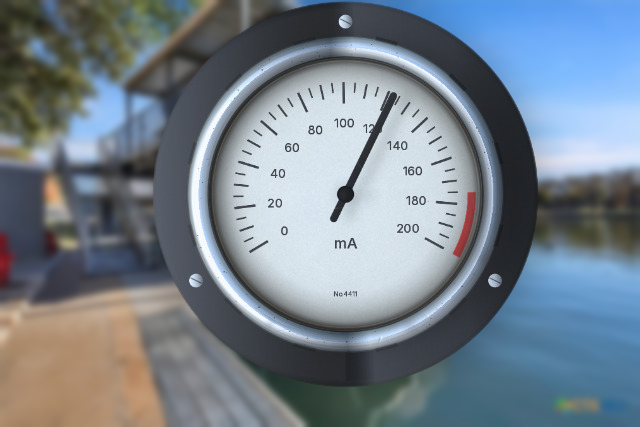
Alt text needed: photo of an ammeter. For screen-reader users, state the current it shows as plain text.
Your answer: 122.5 mA
